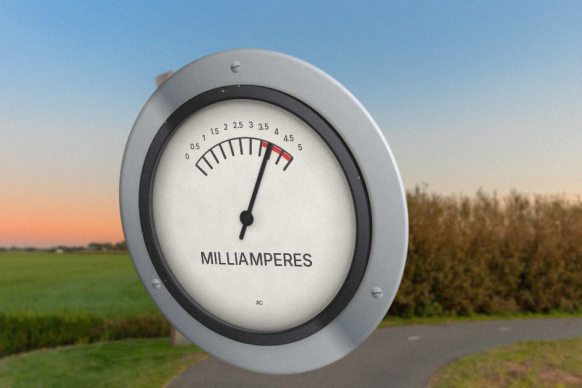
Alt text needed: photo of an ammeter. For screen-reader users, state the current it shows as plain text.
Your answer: 4 mA
